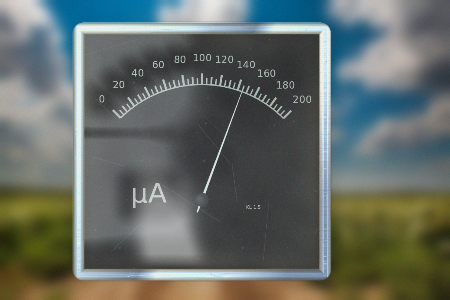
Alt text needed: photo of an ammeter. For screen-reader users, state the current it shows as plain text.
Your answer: 145 µA
